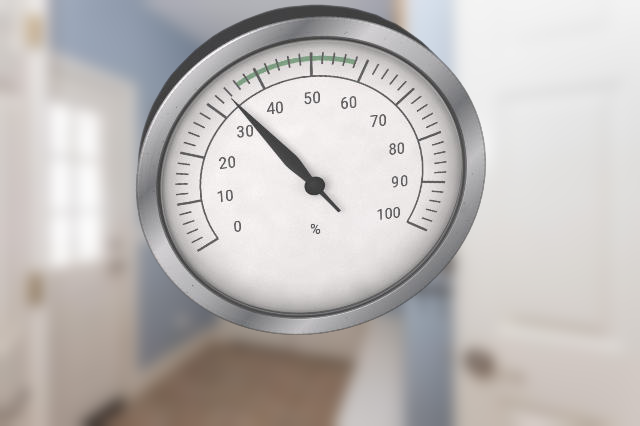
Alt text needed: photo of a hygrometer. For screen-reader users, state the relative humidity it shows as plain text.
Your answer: 34 %
